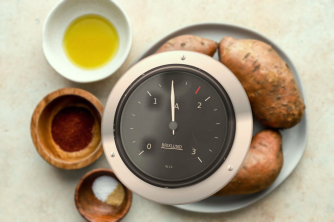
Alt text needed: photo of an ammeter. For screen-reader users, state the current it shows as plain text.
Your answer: 1.4 A
